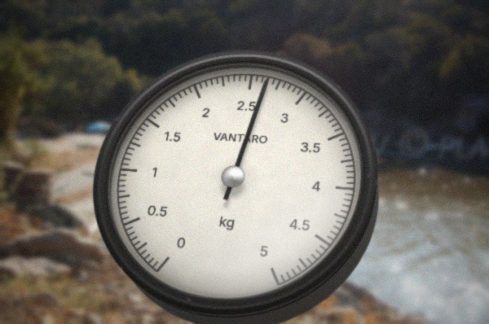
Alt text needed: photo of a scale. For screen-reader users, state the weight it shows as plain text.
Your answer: 2.65 kg
